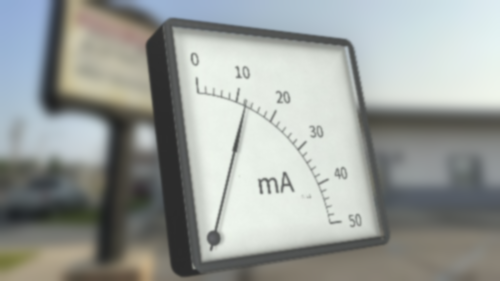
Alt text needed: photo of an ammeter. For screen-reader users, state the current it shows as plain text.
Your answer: 12 mA
